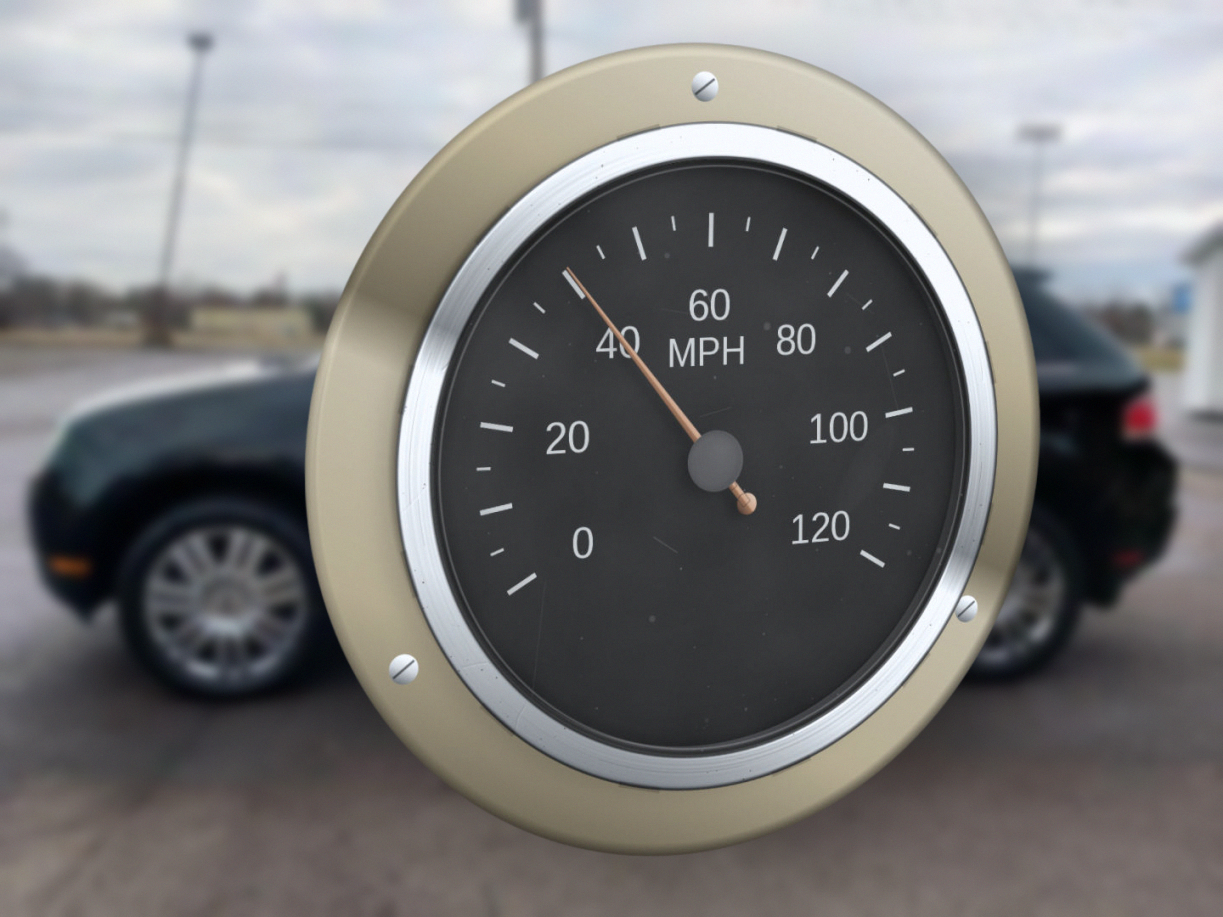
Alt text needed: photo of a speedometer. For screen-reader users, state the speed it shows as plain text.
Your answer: 40 mph
